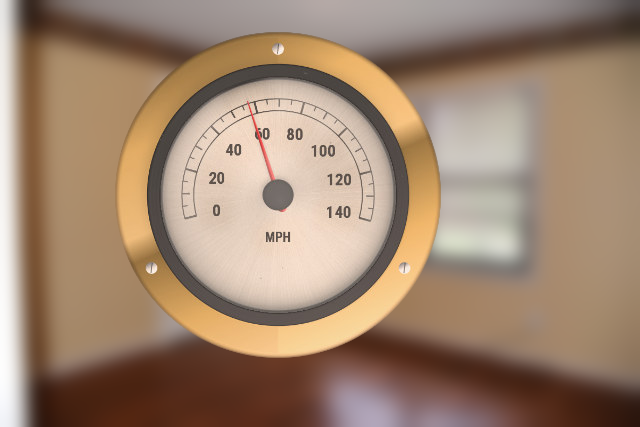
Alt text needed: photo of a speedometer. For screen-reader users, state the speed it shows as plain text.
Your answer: 57.5 mph
